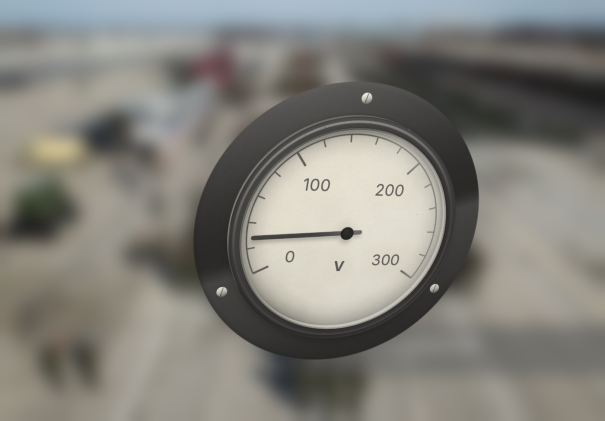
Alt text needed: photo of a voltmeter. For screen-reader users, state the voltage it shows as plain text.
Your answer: 30 V
